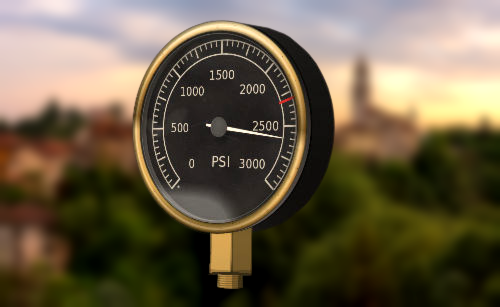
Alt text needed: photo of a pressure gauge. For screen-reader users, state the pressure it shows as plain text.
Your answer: 2600 psi
